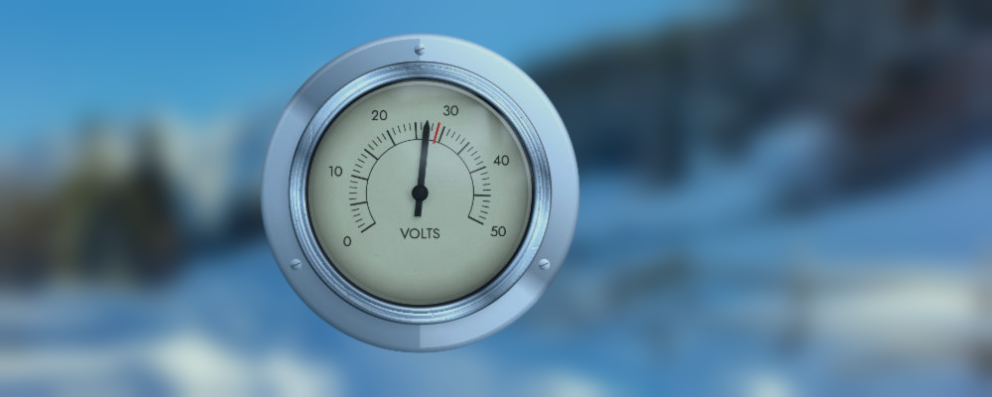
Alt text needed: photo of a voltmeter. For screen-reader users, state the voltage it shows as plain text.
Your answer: 27 V
